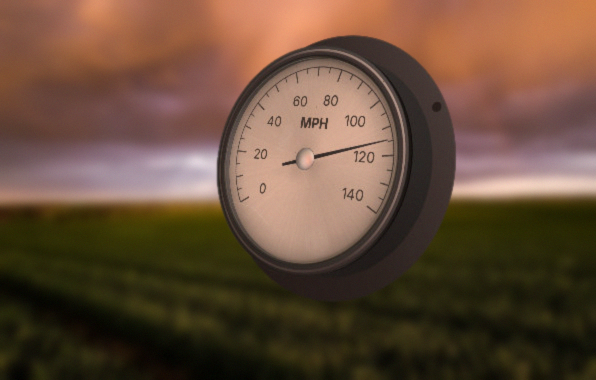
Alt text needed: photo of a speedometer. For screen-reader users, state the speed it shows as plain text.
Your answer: 115 mph
